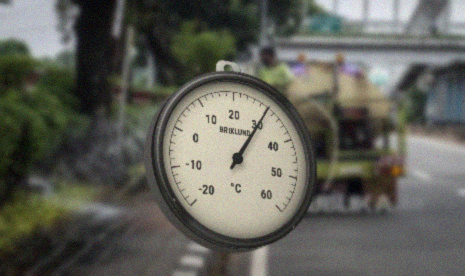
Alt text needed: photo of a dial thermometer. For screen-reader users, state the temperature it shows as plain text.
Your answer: 30 °C
